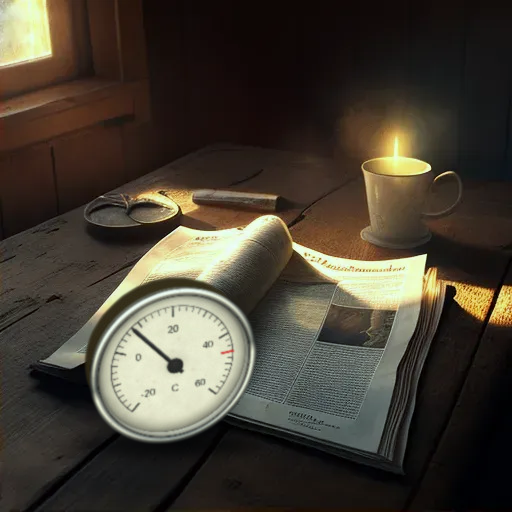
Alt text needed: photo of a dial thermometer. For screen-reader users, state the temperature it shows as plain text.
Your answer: 8 °C
